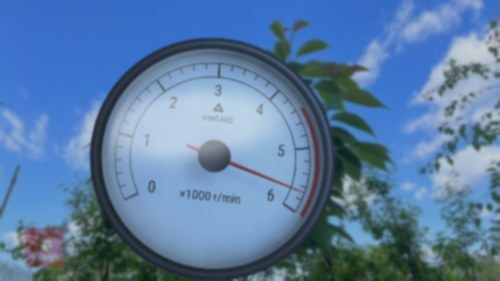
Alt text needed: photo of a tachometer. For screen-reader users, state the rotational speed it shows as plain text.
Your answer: 5700 rpm
